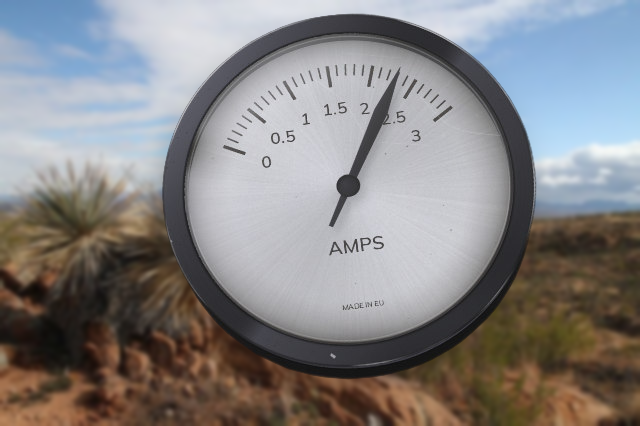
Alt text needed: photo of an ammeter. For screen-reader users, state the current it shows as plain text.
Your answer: 2.3 A
